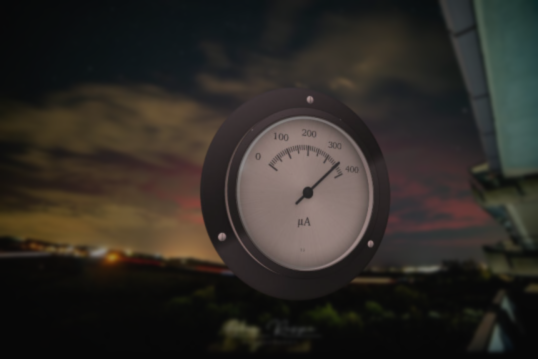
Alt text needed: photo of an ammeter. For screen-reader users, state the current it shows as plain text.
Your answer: 350 µA
